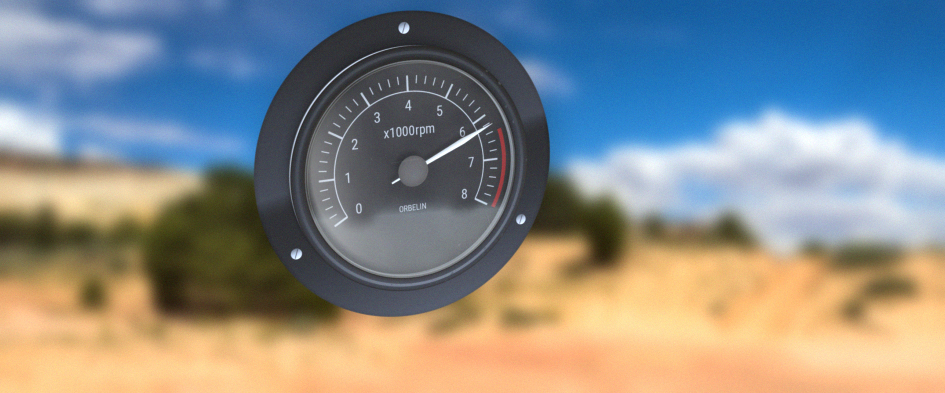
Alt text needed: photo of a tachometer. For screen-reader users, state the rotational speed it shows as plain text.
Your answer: 6200 rpm
